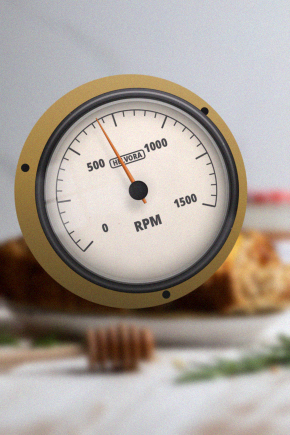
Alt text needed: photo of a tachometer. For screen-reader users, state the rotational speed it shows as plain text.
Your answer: 675 rpm
